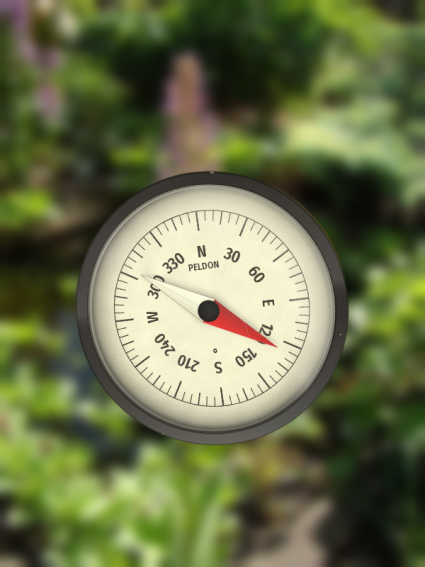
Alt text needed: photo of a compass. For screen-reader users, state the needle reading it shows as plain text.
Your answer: 125 °
